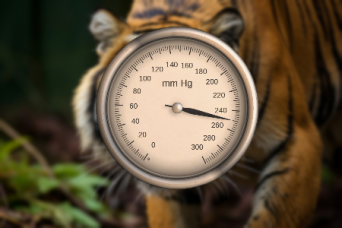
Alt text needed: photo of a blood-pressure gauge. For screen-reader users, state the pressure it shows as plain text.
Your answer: 250 mmHg
